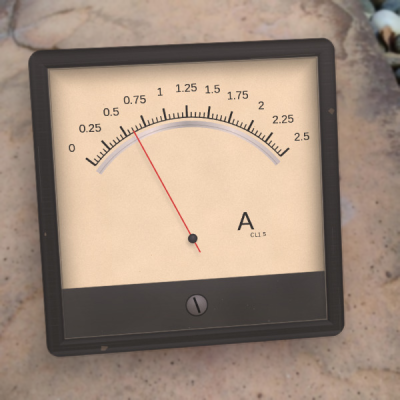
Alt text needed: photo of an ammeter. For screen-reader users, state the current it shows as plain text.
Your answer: 0.6 A
